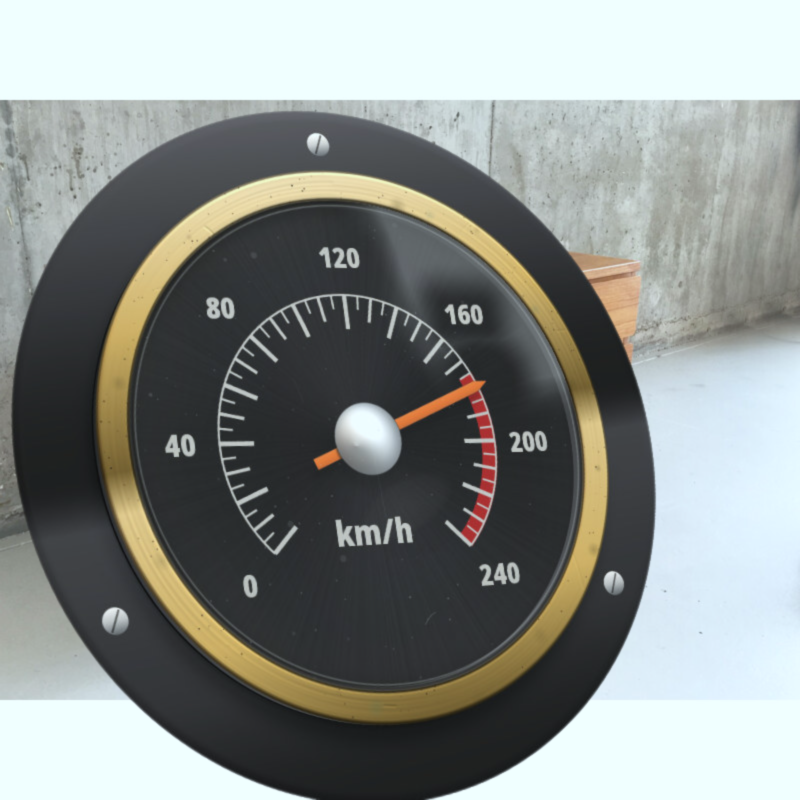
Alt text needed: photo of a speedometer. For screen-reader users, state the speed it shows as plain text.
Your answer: 180 km/h
